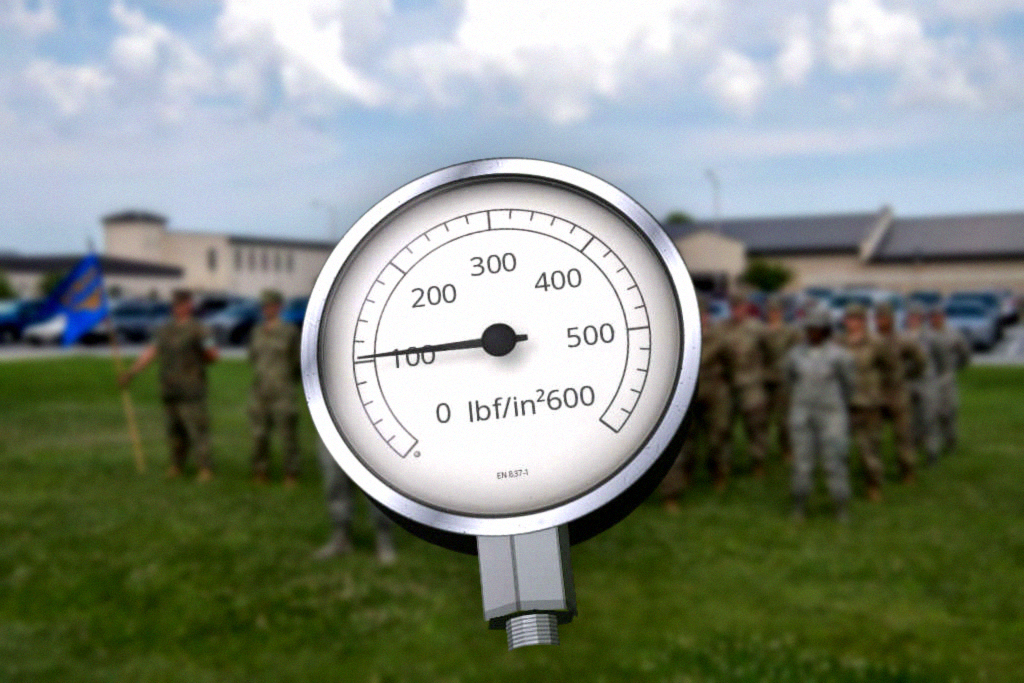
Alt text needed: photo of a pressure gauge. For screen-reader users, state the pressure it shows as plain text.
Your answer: 100 psi
